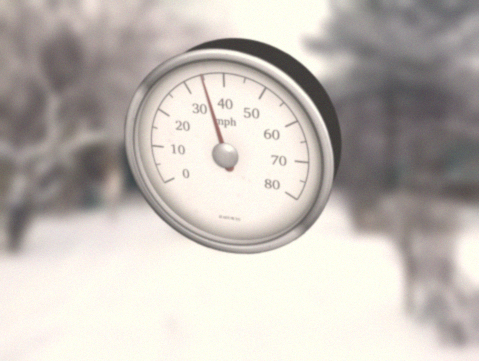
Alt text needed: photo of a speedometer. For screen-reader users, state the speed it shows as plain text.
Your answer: 35 mph
